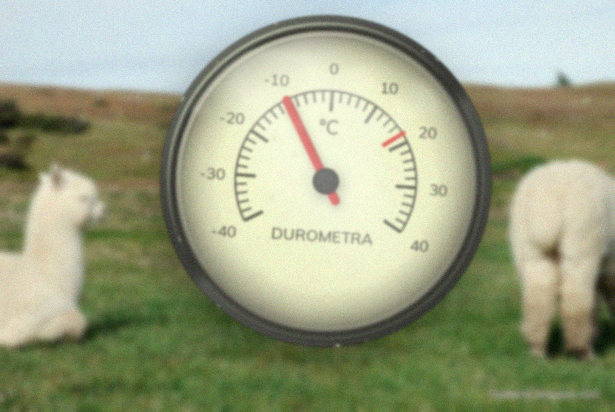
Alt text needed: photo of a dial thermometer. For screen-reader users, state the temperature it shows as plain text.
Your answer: -10 °C
